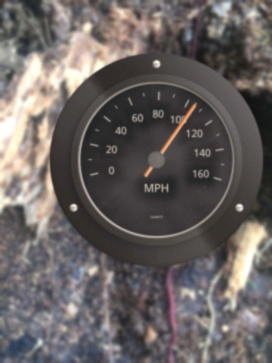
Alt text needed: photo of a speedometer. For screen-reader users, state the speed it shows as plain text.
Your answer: 105 mph
